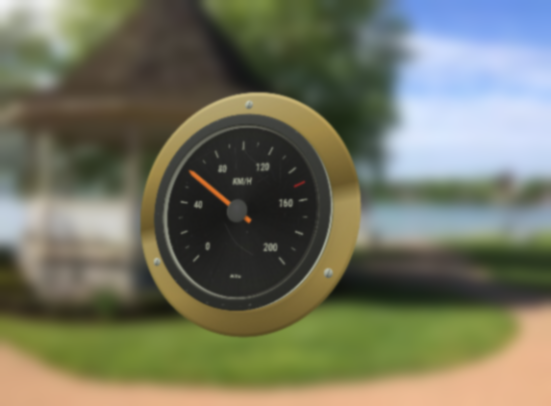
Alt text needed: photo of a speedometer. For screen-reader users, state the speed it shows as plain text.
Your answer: 60 km/h
